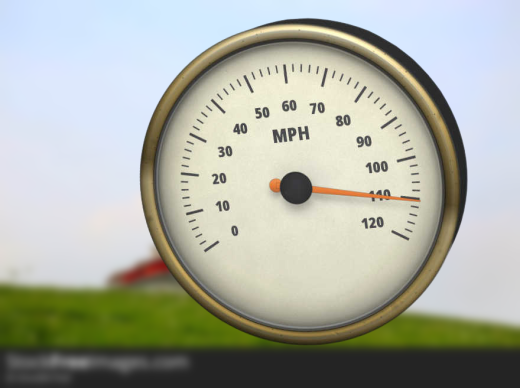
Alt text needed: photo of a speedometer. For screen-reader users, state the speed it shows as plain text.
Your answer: 110 mph
